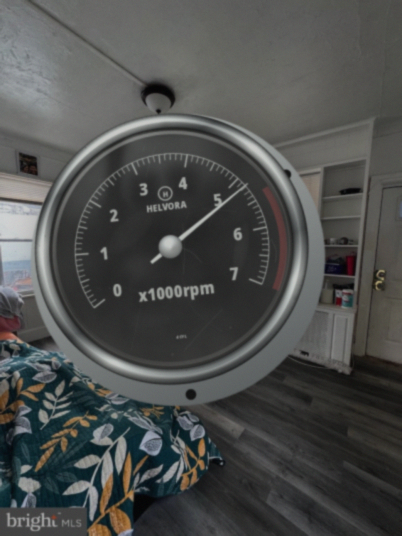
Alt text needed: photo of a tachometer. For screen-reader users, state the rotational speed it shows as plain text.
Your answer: 5200 rpm
